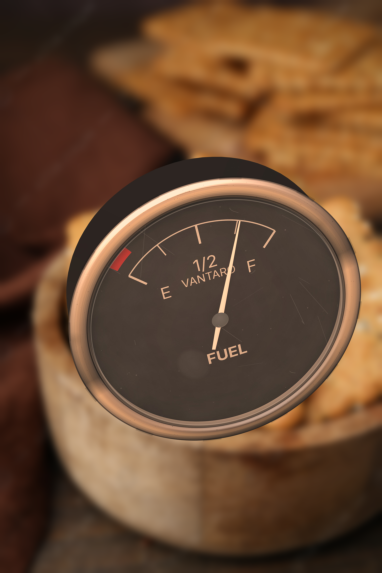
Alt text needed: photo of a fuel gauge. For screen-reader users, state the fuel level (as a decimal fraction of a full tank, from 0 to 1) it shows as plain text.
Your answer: 0.75
